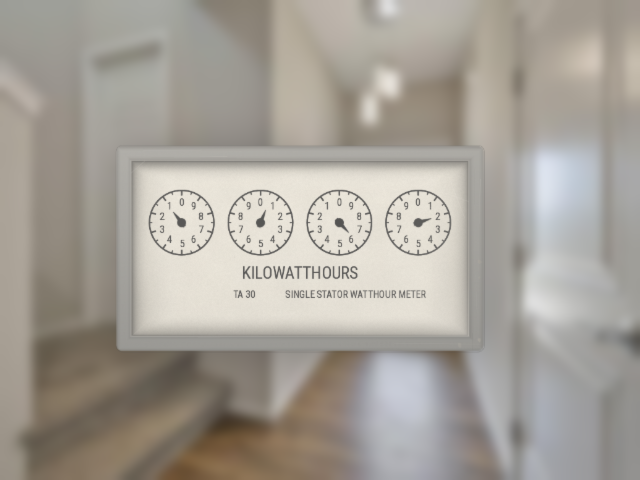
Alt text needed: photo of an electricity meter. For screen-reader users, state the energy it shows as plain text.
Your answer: 1062 kWh
